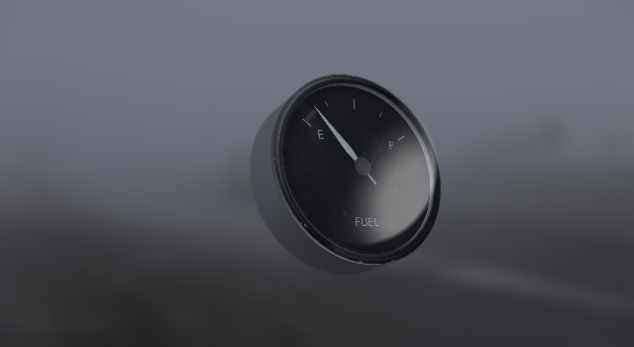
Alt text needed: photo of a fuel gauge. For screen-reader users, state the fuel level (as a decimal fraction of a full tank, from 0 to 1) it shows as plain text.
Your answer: 0.125
